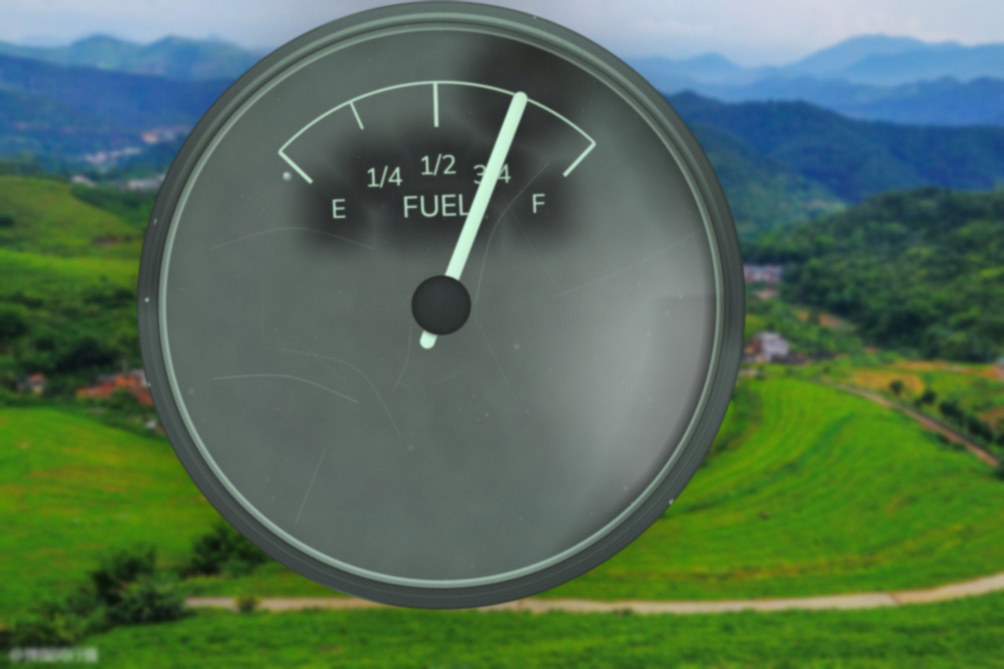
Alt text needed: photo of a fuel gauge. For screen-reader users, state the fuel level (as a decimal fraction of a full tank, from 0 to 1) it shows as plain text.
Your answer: 0.75
